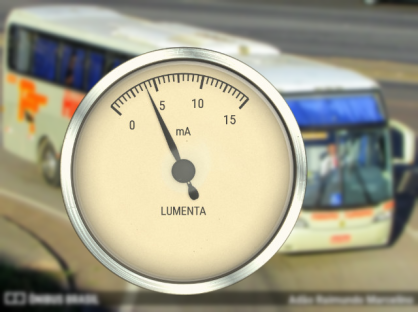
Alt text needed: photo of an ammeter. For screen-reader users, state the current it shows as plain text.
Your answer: 4 mA
